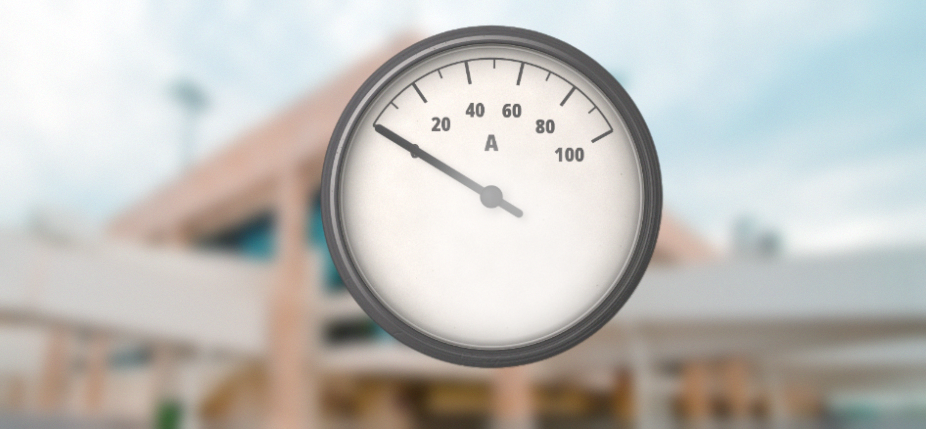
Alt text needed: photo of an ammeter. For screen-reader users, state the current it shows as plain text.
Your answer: 0 A
